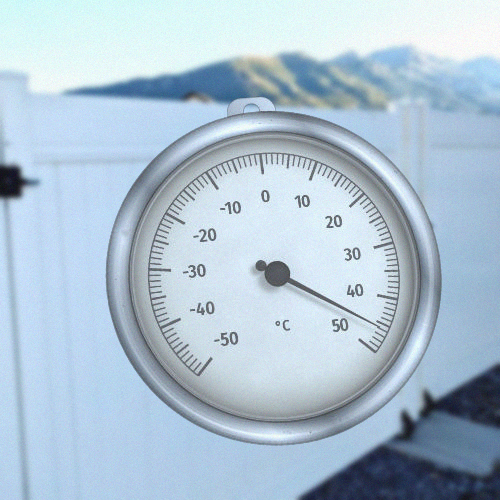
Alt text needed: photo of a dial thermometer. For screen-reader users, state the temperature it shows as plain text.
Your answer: 46 °C
